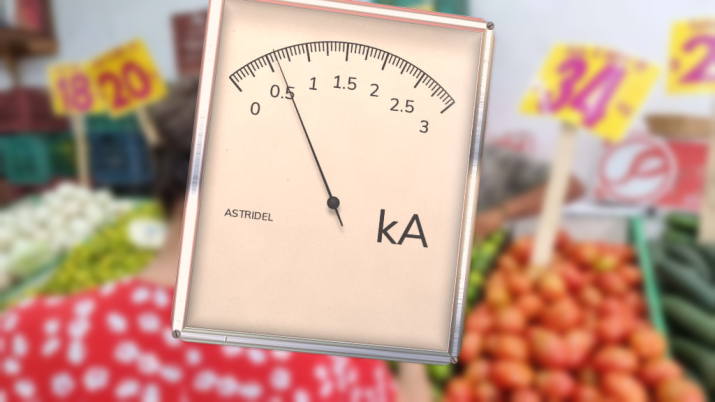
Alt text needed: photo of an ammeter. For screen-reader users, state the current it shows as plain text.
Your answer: 0.6 kA
